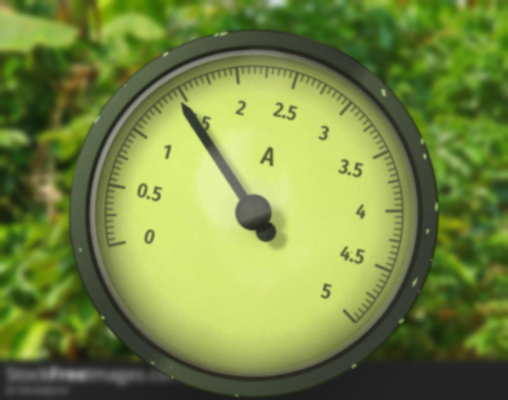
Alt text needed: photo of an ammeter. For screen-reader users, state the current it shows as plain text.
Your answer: 1.45 A
